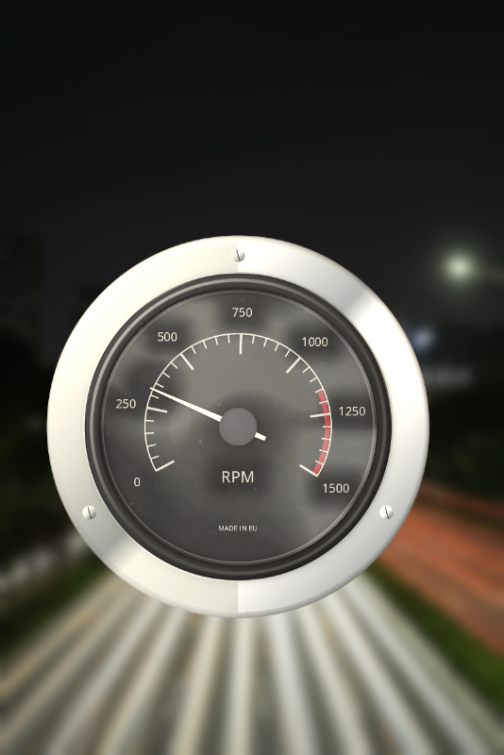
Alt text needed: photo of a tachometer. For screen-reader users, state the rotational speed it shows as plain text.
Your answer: 325 rpm
